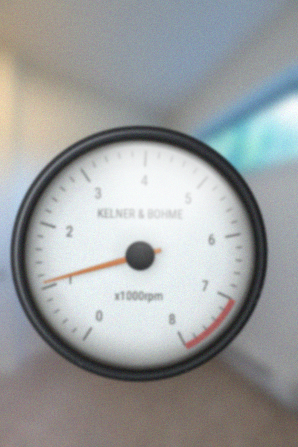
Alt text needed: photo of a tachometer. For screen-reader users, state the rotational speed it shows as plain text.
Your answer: 1100 rpm
